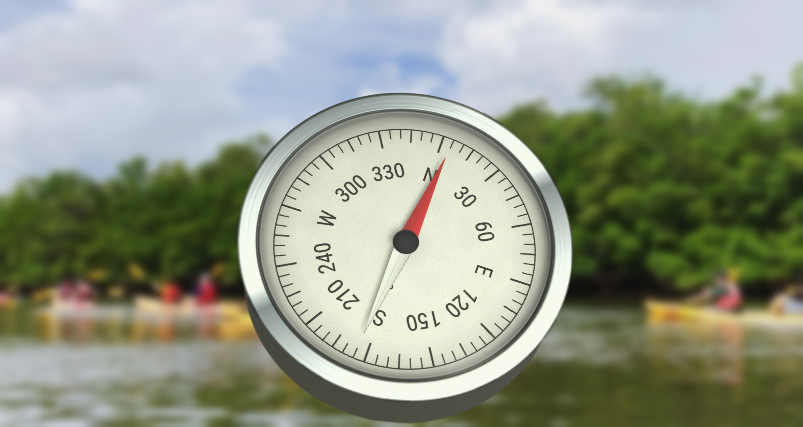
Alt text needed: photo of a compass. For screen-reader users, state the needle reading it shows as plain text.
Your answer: 5 °
